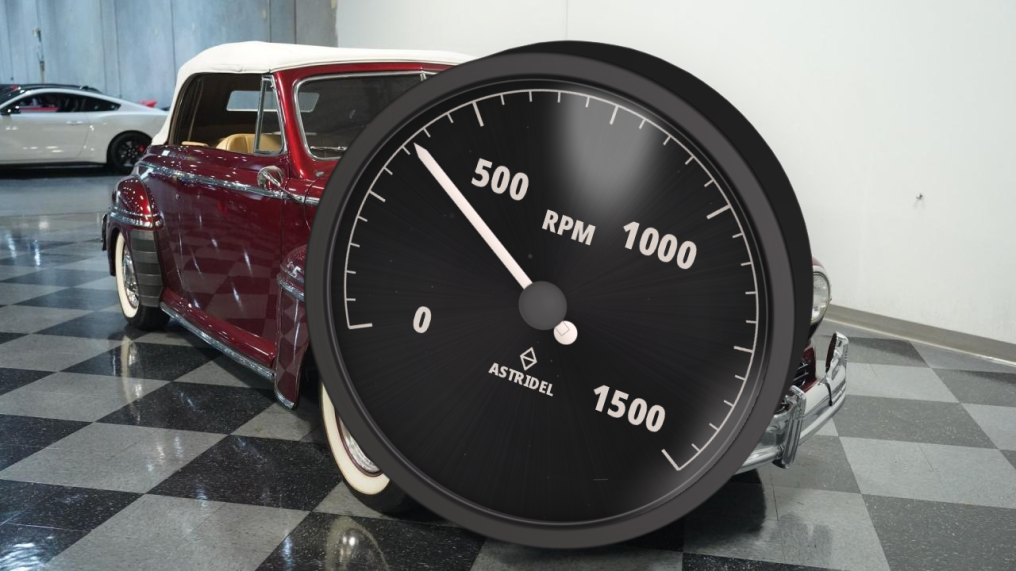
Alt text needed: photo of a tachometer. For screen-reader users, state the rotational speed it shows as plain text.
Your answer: 375 rpm
